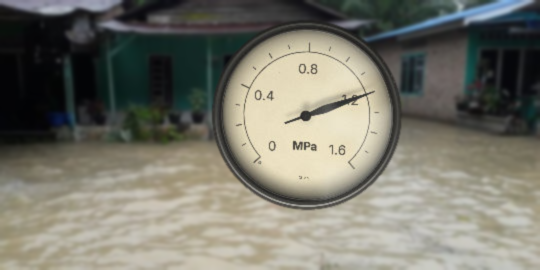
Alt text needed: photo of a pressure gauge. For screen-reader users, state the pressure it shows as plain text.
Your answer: 1.2 MPa
